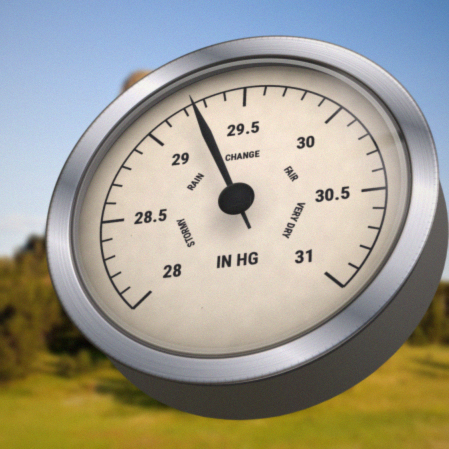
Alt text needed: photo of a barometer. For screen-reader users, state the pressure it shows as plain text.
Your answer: 29.25 inHg
